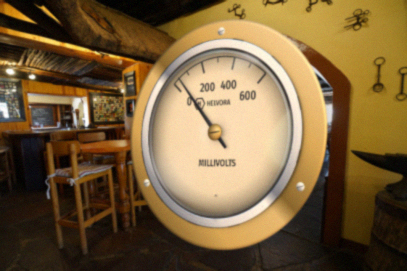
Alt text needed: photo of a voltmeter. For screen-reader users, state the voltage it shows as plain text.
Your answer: 50 mV
